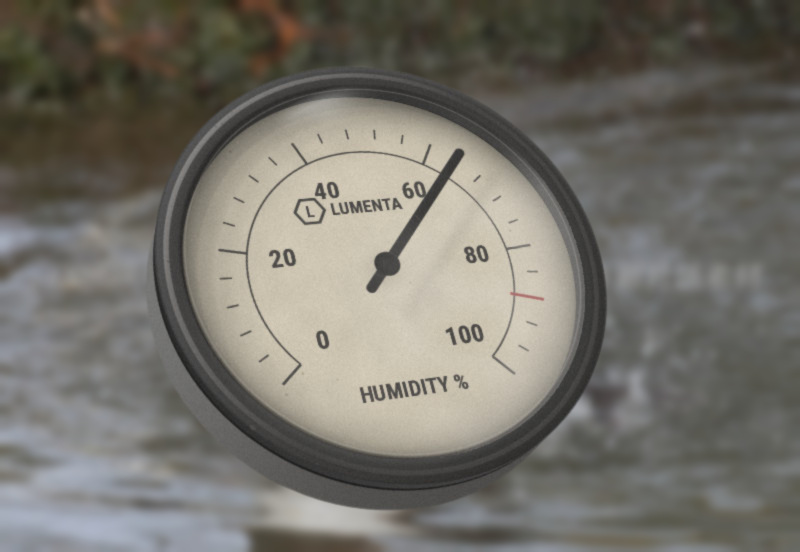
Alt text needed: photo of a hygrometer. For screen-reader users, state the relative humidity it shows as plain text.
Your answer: 64 %
